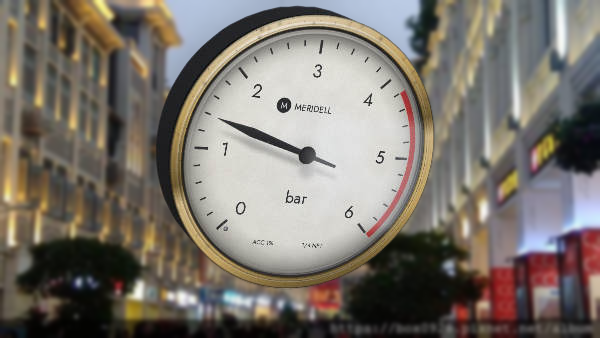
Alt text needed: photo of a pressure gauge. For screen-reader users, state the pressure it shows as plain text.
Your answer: 1.4 bar
